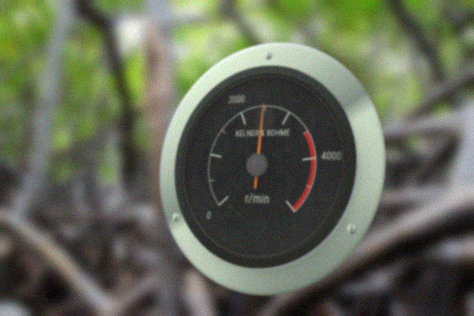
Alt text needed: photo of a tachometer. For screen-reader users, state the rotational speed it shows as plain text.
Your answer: 2500 rpm
